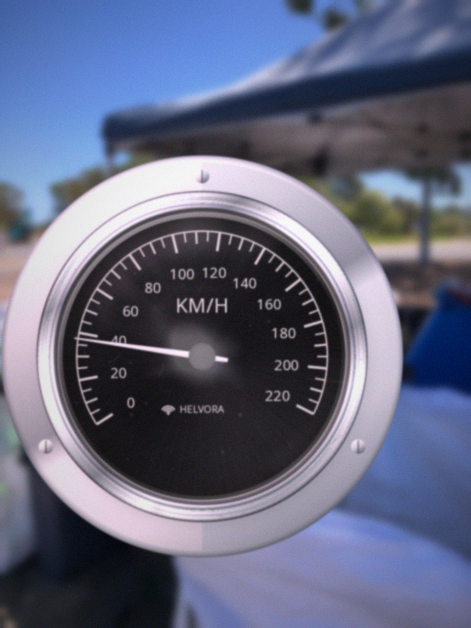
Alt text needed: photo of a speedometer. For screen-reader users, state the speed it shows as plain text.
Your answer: 37.5 km/h
